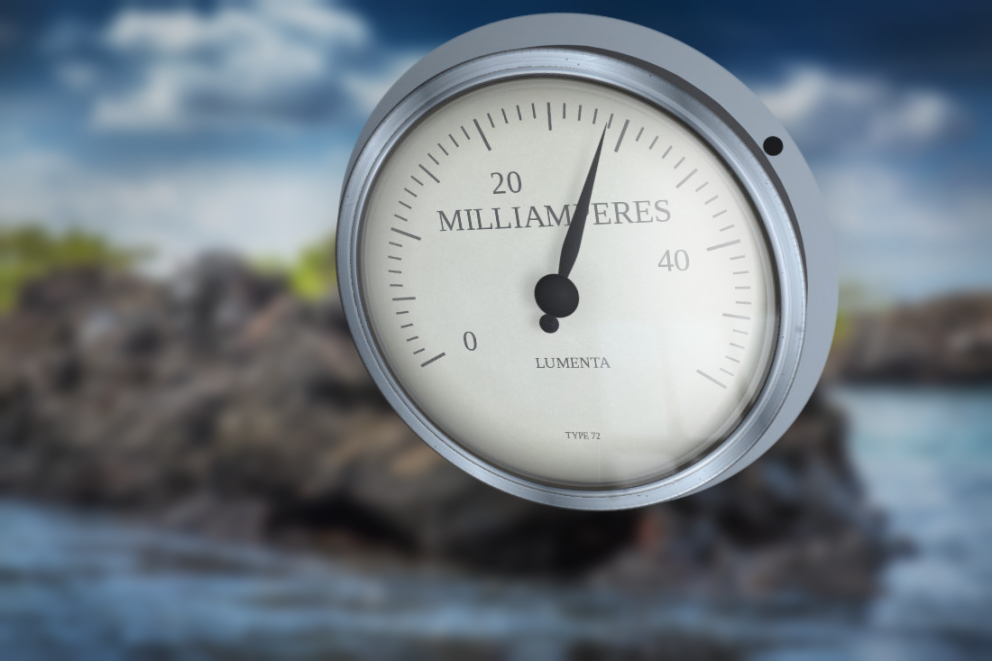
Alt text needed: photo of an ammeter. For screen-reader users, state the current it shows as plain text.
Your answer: 29 mA
